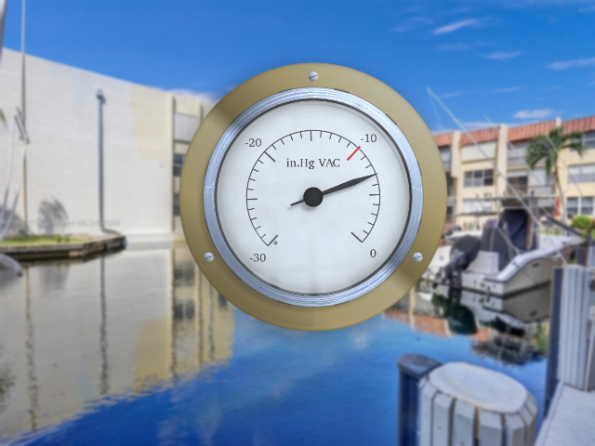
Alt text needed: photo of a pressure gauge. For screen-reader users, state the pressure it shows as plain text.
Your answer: -7 inHg
